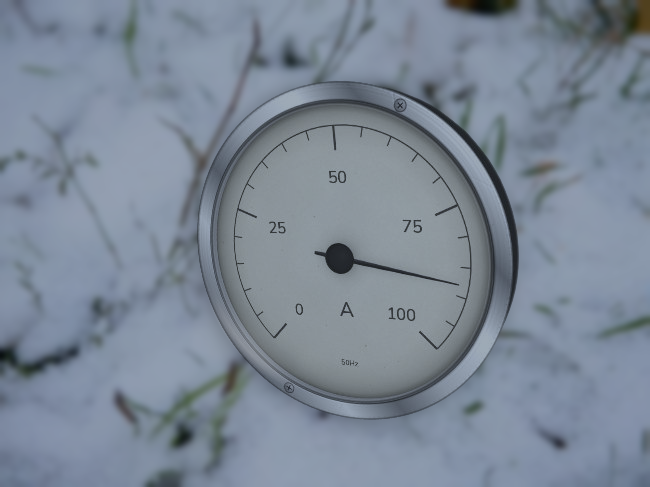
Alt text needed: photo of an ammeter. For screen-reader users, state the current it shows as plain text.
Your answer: 87.5 A
